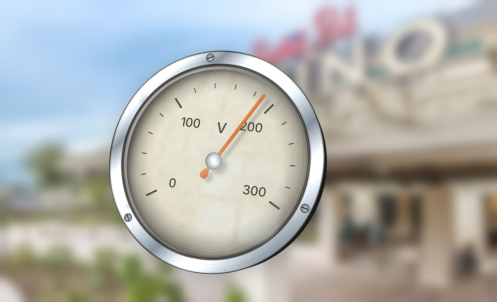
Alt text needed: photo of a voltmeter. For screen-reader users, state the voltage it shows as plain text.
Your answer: 190 V
